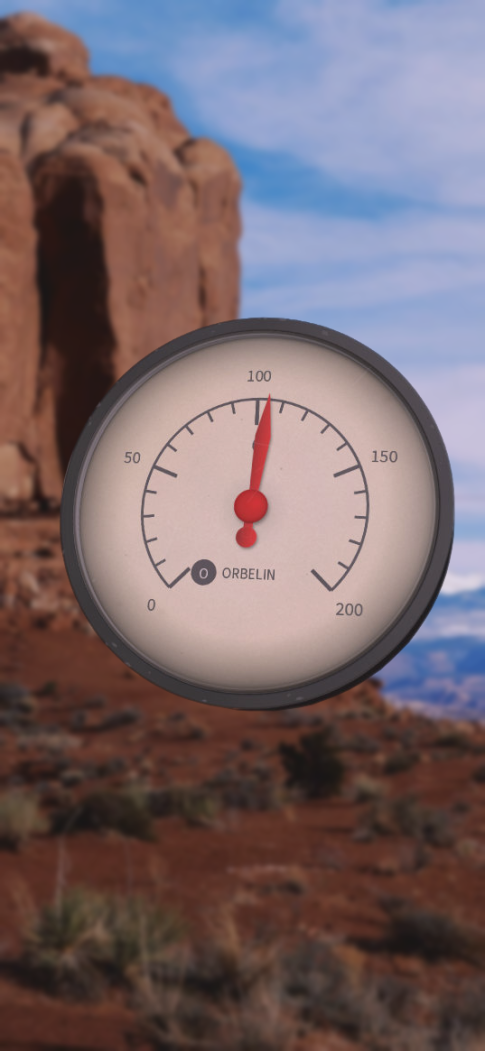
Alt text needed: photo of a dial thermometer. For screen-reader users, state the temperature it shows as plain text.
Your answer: 105 °C
